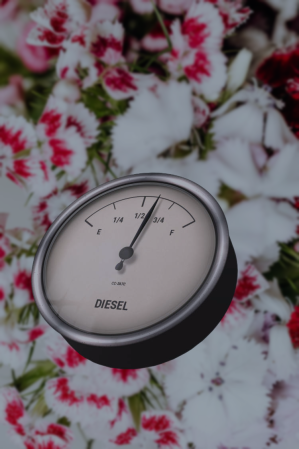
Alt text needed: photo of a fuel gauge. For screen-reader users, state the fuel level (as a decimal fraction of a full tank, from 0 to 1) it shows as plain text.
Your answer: 0.625
